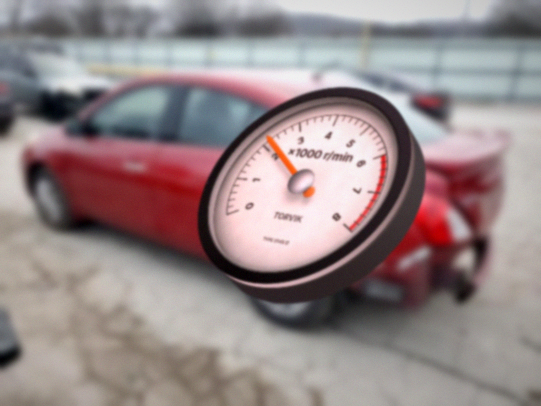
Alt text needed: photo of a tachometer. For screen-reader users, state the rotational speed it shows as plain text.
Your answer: 2200 rpm
